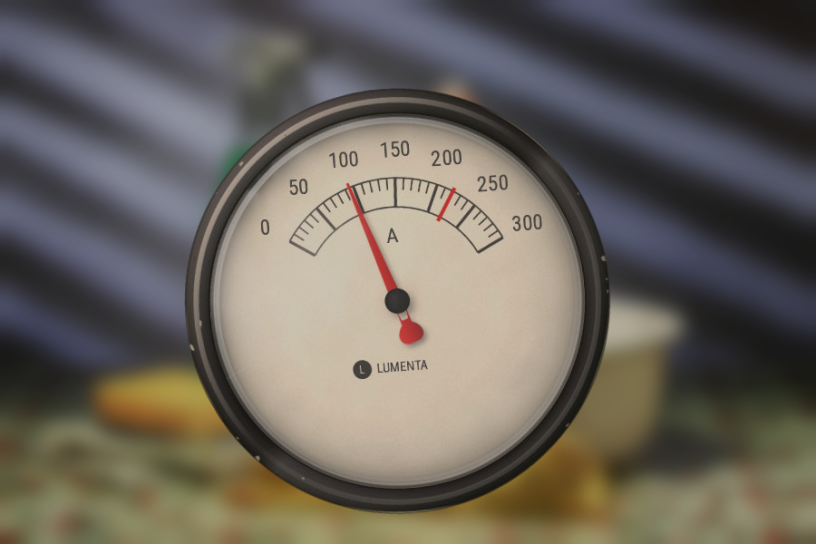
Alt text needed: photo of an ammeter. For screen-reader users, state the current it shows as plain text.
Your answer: 95 A
